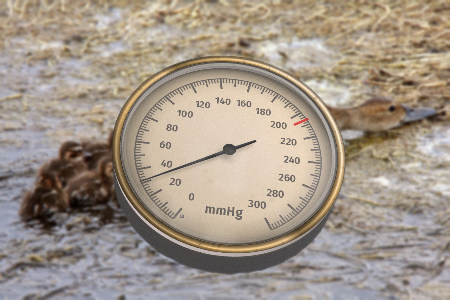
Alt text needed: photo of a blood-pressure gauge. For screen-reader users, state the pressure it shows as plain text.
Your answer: 30 mmHg
